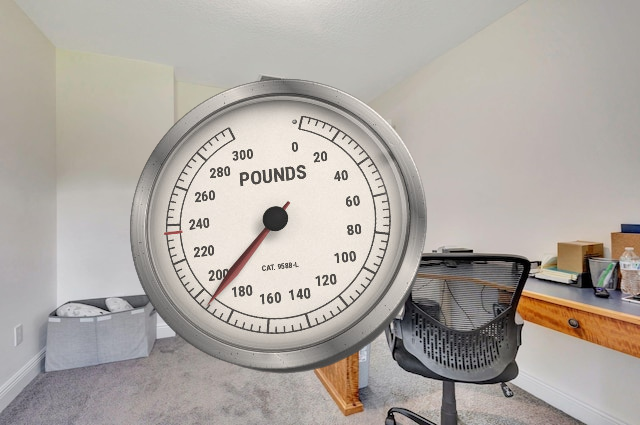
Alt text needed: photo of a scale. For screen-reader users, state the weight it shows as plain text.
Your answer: 192 lb
